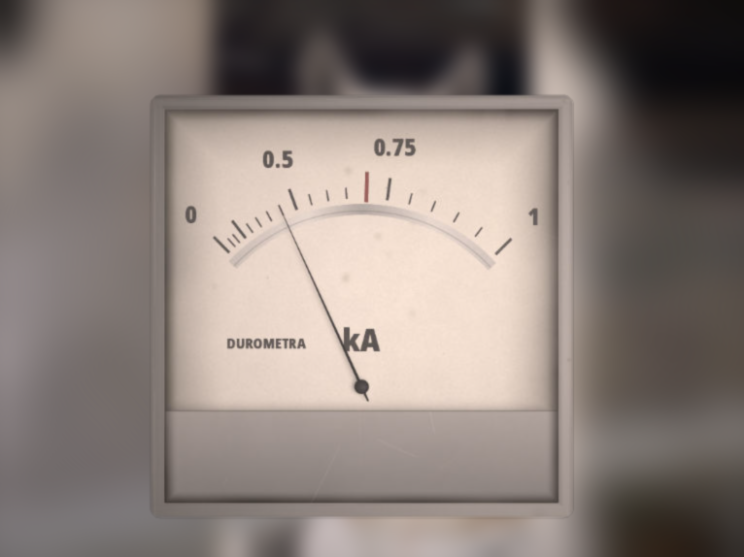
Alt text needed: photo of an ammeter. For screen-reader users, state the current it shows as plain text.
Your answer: 0.45 kA
